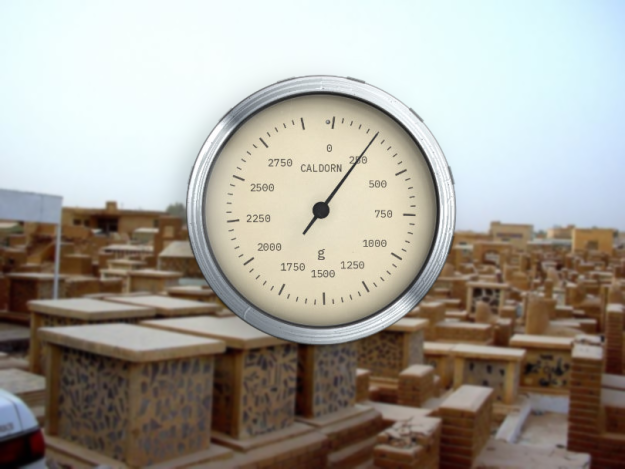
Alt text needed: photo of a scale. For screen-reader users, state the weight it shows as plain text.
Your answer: 250 g
